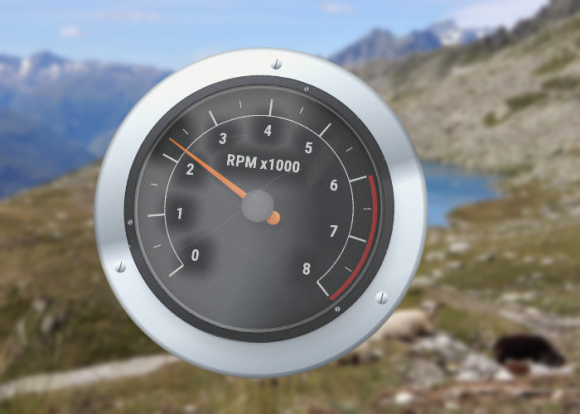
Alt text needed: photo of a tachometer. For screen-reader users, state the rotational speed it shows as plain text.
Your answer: 2250 rpm
